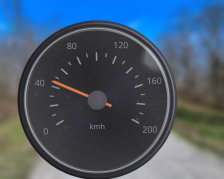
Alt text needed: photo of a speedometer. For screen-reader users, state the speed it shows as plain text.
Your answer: 45 km/h
